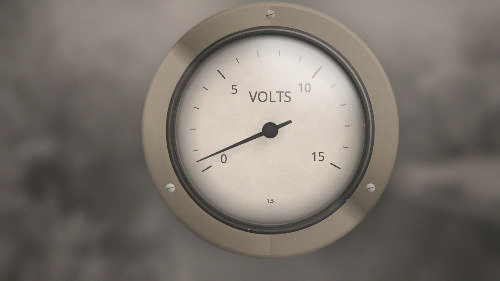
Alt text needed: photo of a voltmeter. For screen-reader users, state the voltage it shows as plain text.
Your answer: 0.5 V
